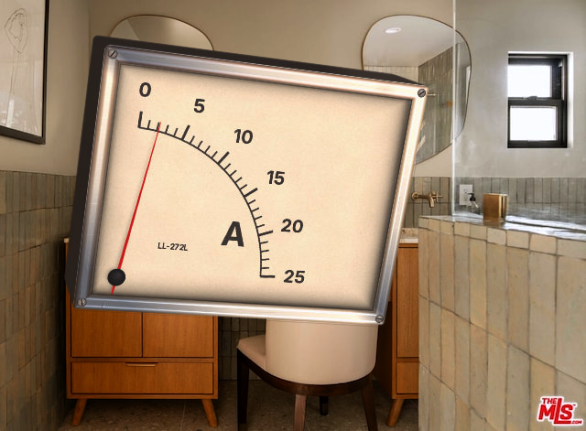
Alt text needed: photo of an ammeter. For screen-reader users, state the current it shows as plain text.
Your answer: 2 A
